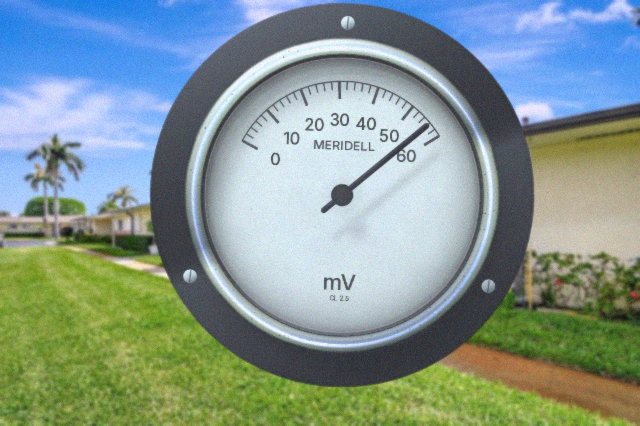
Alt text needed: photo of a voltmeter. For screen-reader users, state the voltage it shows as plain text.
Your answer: 56 mV
